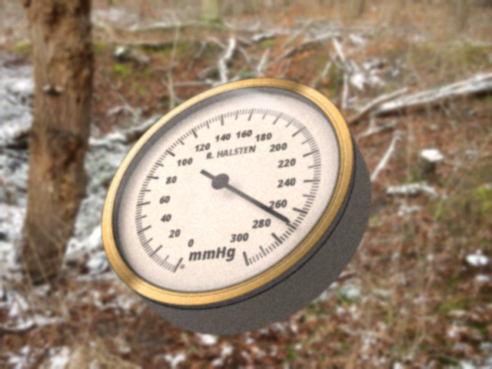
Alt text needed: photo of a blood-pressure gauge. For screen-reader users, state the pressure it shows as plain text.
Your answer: 270 mmHg
